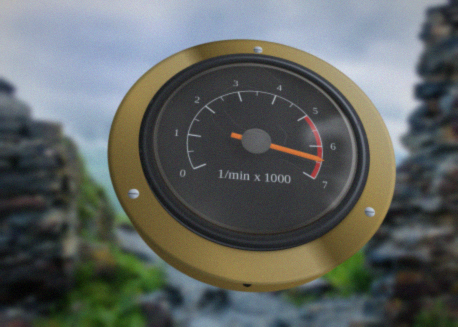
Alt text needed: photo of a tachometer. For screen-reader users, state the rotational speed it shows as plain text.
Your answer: 6500 rpm
